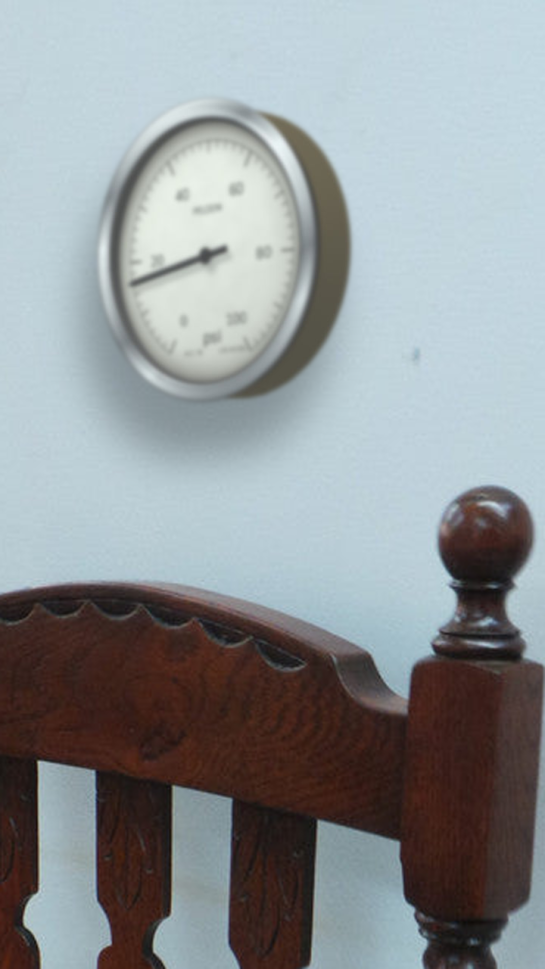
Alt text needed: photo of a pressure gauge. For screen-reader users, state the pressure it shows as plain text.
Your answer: 16 psi
